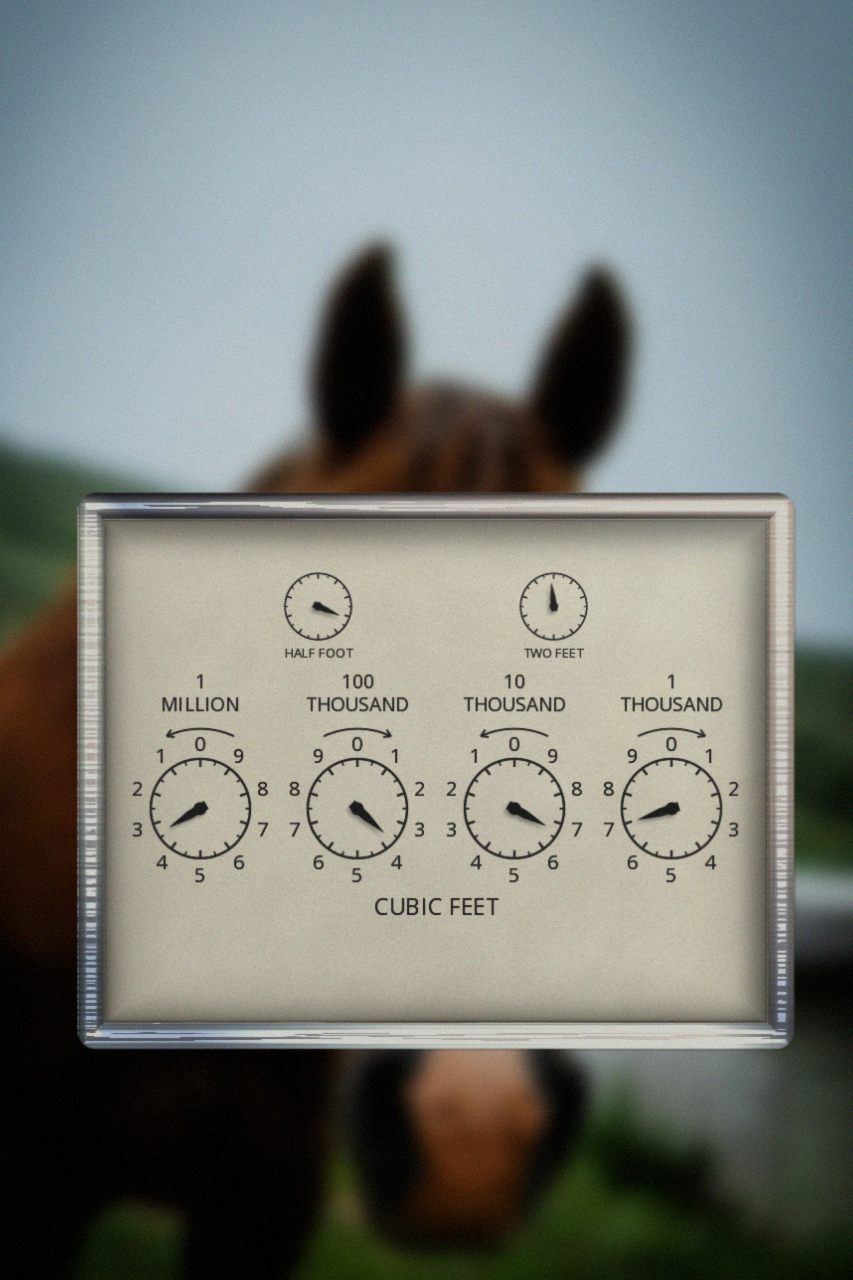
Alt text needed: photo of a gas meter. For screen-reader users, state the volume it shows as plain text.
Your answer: 336700 ft³
